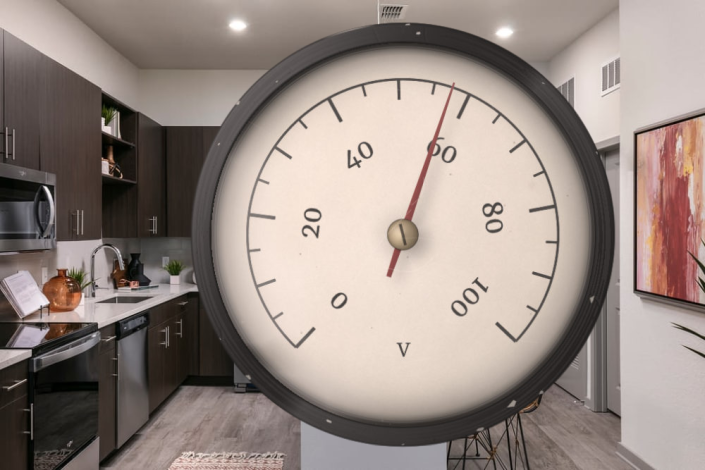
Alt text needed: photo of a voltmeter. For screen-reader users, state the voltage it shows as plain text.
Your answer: 57.5 V
